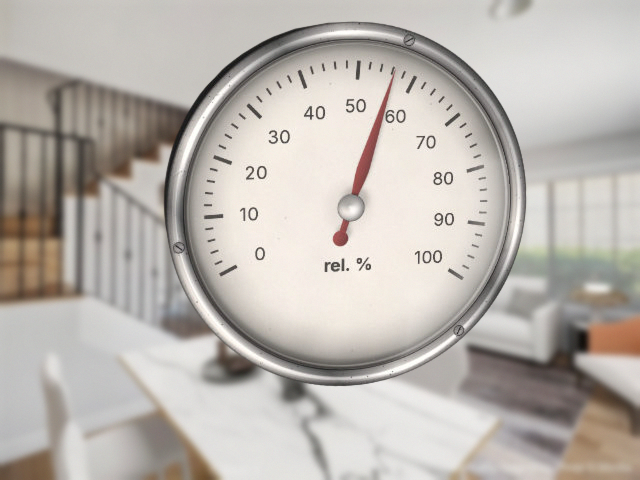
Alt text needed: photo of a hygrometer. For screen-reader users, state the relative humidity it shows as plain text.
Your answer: 56 %
